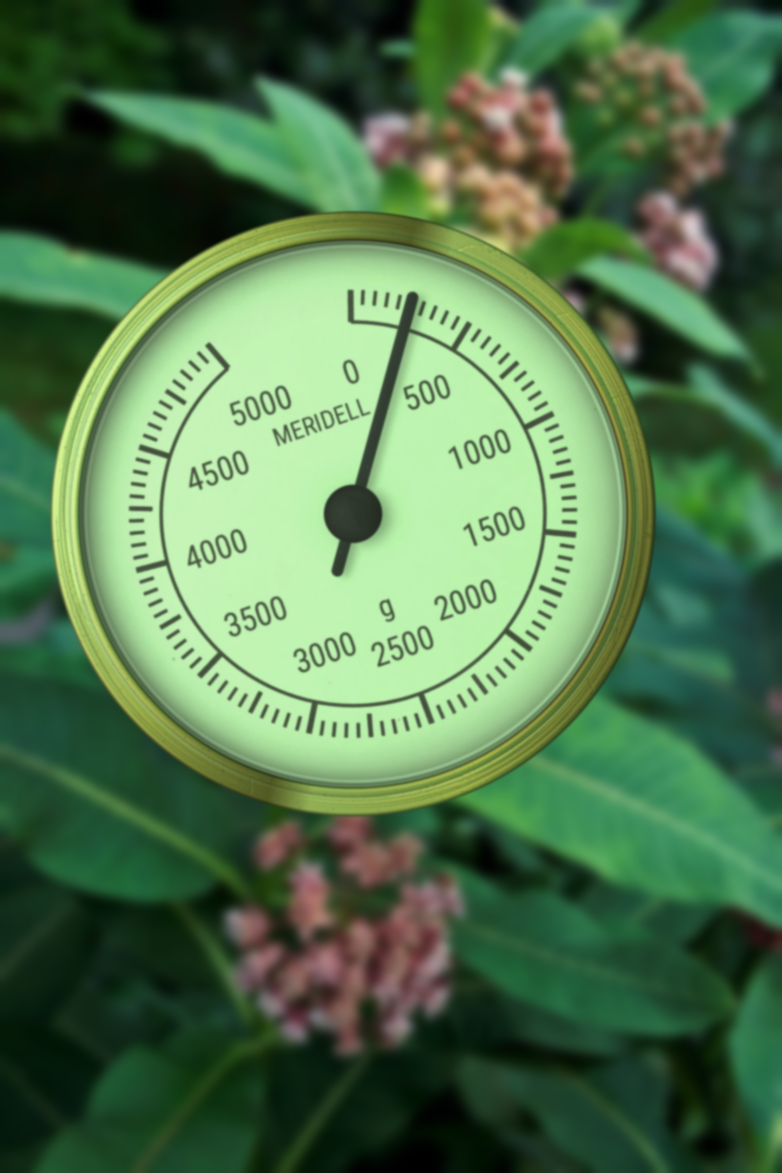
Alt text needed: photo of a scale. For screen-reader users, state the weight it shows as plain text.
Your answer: 250 g
